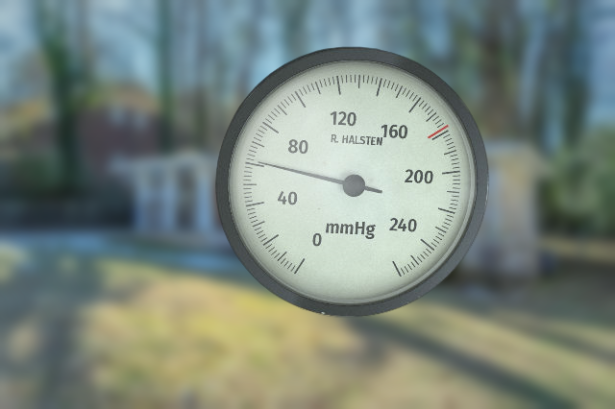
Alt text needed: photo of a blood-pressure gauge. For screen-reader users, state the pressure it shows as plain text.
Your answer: 62 mmHg
